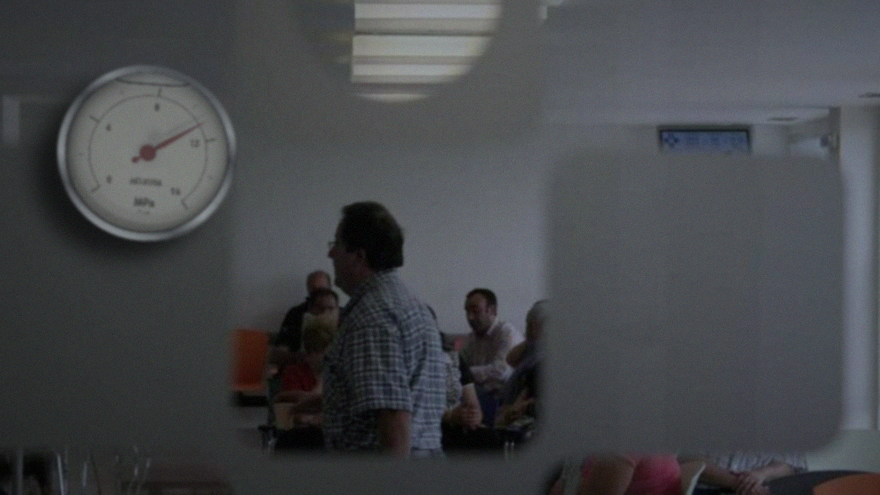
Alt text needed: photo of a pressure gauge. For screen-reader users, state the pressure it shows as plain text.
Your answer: 11 MPa
